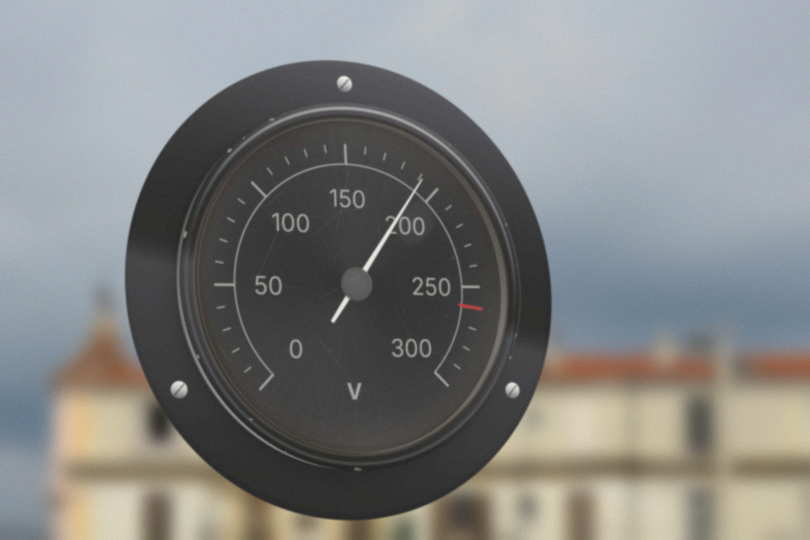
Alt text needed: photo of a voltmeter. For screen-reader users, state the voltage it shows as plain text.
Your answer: 190 V
